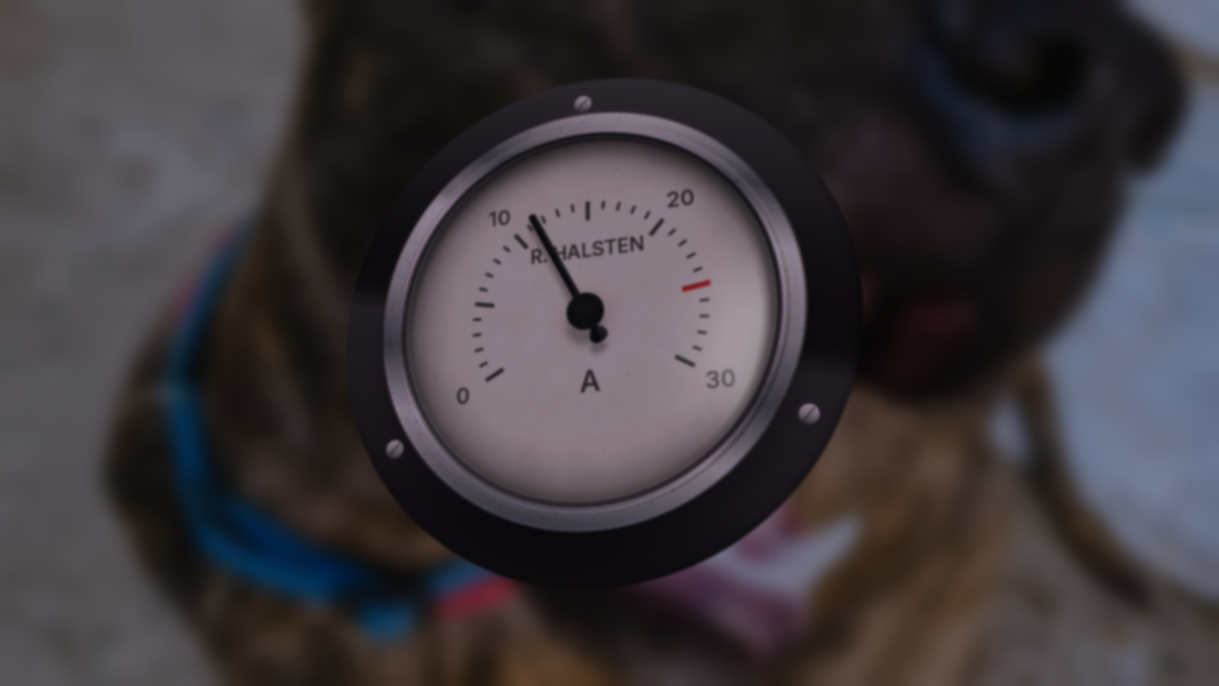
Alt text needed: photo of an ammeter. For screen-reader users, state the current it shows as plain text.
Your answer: 11.5 A
